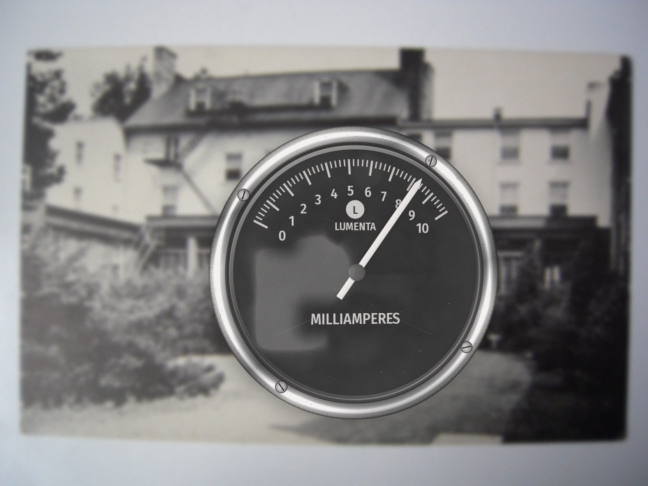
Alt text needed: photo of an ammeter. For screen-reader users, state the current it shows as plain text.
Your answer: 8.2 mA
